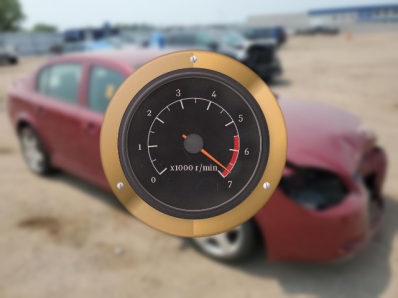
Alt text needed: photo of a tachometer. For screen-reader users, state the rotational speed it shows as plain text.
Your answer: 6750 rpm
